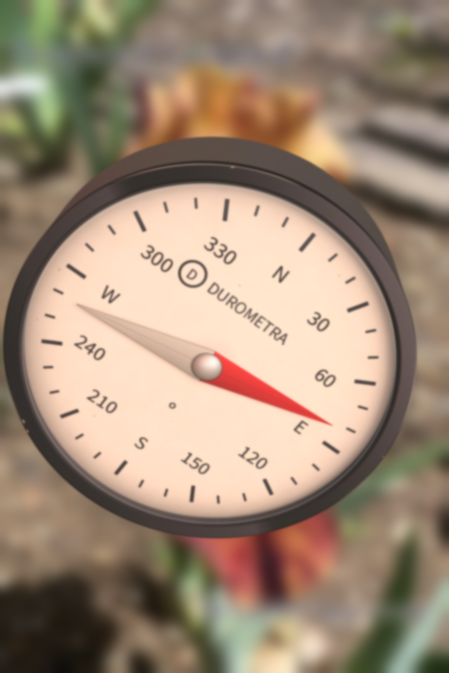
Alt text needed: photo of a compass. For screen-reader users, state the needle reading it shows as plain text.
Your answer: 80 °
